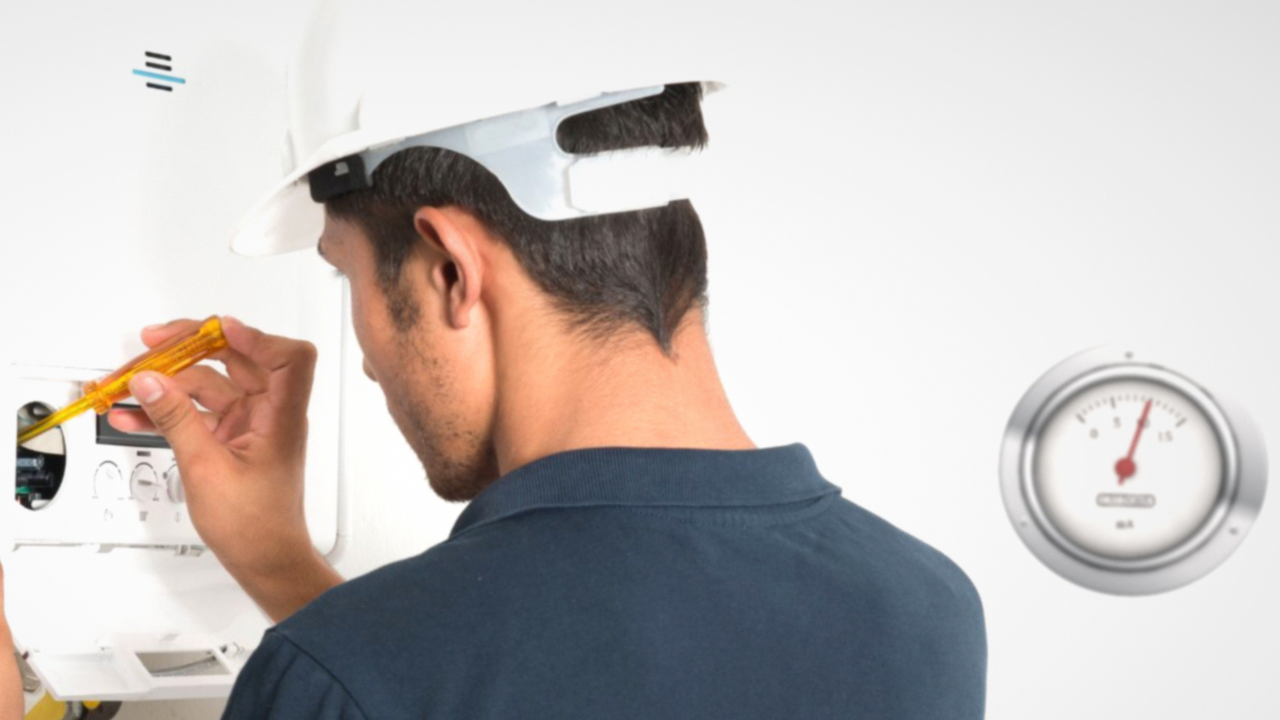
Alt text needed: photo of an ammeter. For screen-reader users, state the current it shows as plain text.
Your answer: 10 mA
